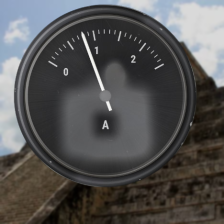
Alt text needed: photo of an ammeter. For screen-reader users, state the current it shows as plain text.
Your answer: 0.8 A
